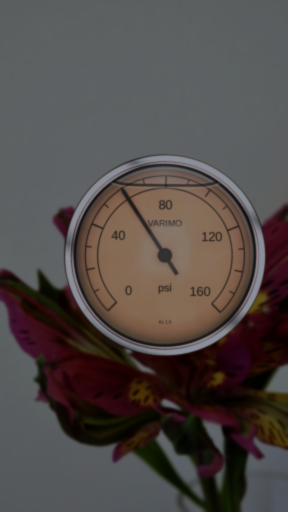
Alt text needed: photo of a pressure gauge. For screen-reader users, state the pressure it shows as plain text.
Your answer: 60 psi
